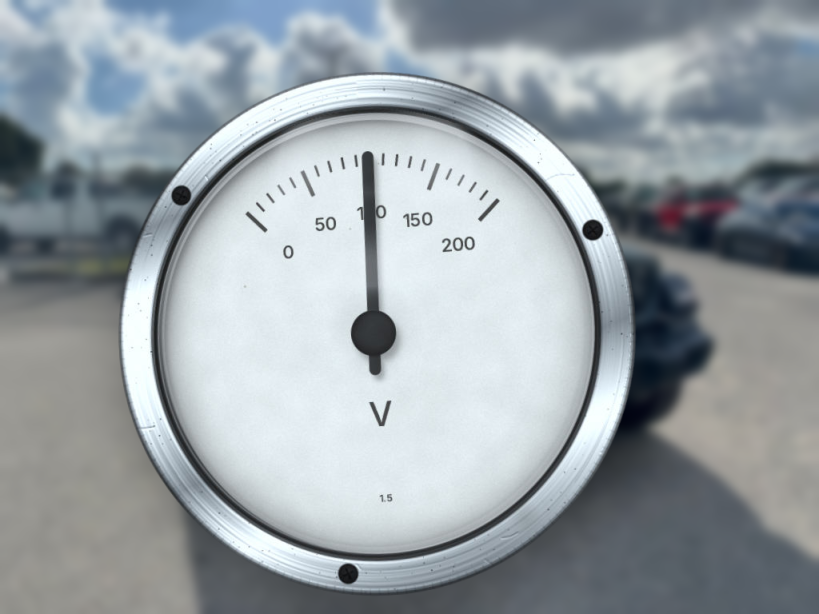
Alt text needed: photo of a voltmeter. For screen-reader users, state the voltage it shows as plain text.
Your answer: 100 V
